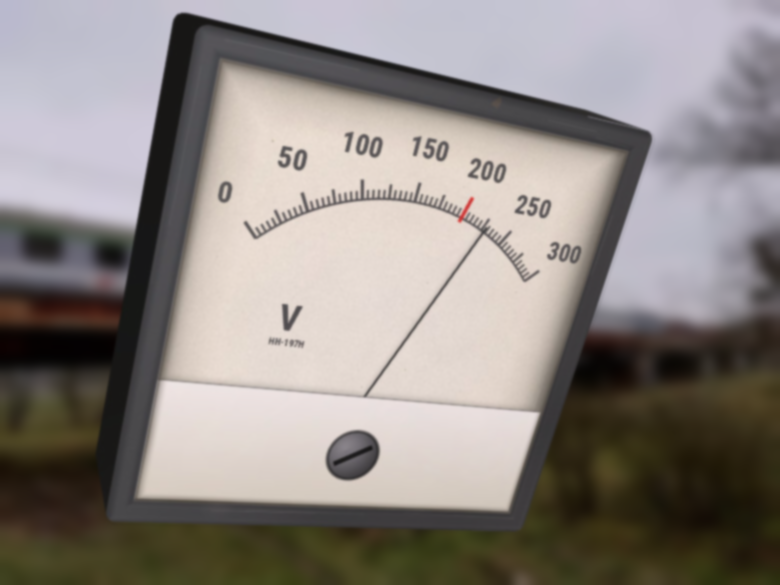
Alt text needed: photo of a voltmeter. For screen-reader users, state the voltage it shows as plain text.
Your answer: 225 V
